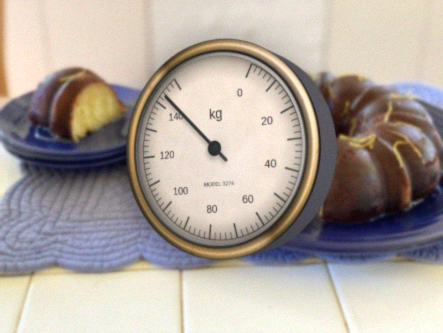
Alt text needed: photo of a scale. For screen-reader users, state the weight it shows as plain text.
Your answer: 144 kg
